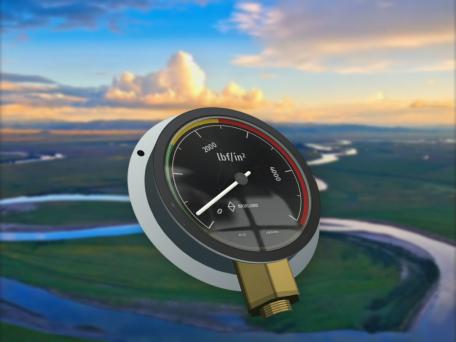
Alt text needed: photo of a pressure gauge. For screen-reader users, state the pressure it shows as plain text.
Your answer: 250 psi
